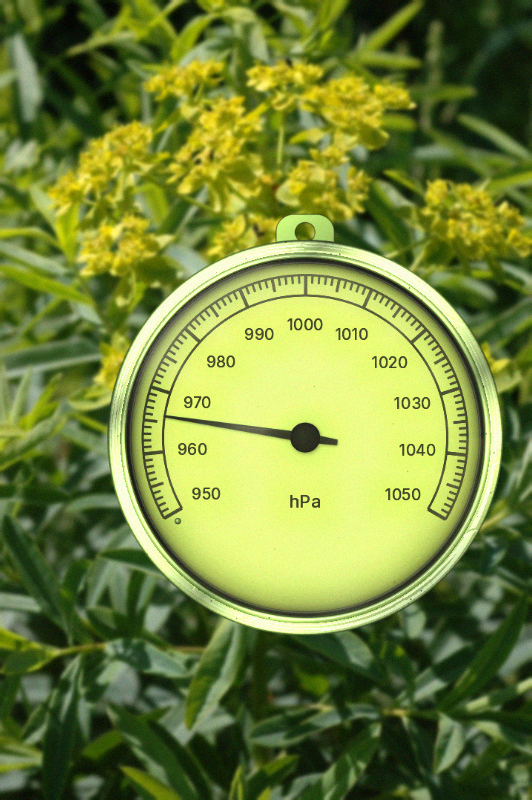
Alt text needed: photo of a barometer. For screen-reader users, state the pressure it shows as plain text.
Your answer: 966 hPa
